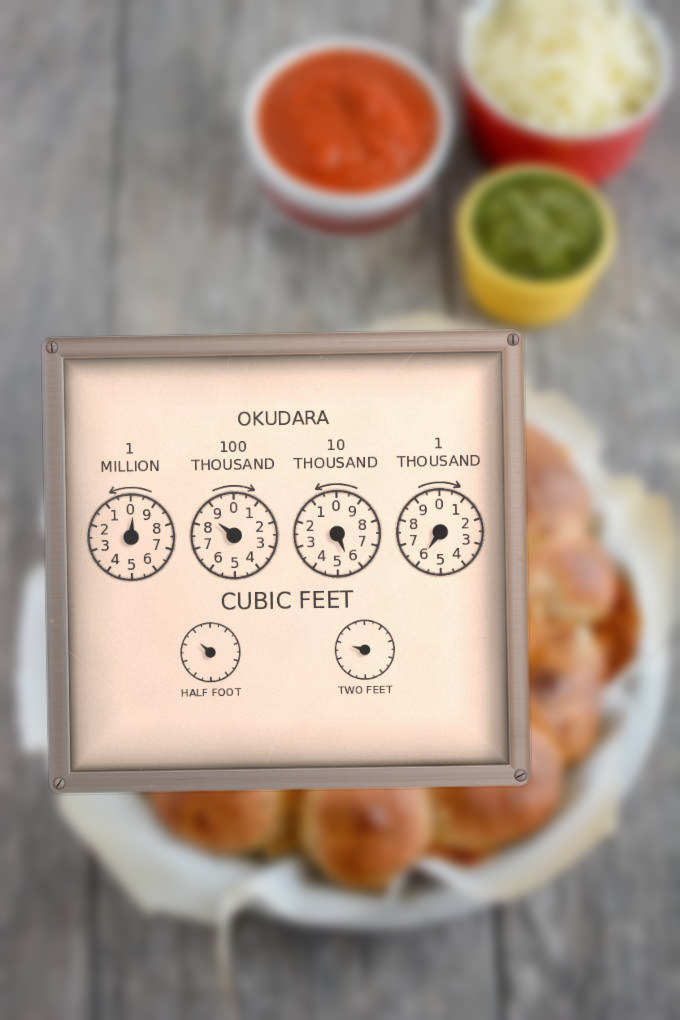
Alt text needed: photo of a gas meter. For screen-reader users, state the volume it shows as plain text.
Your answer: 985600 ft³
